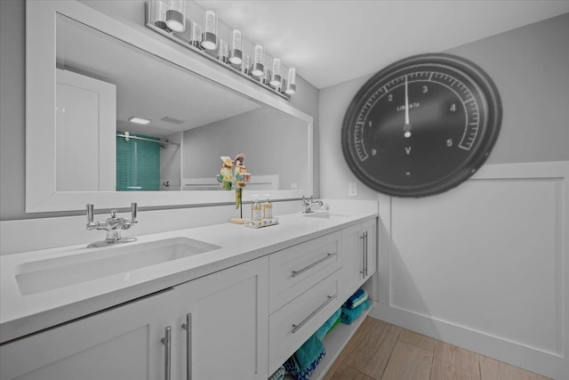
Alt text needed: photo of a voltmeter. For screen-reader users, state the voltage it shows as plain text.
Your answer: 2.5 V
